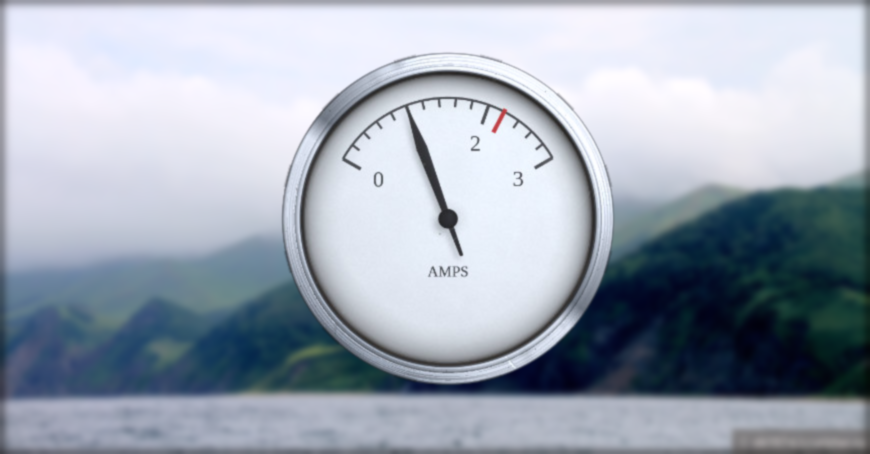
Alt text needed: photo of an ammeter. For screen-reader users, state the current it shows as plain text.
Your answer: 1 A
